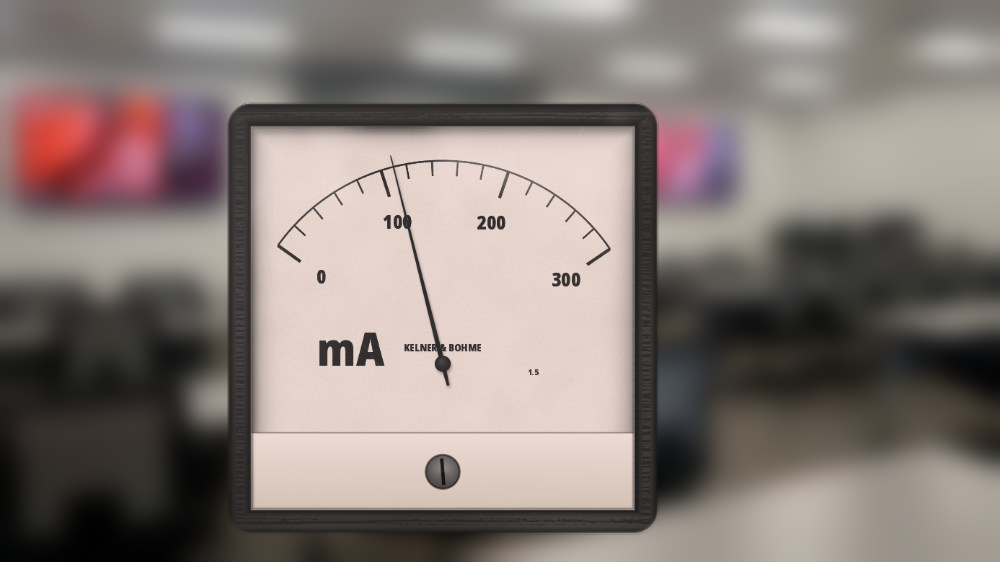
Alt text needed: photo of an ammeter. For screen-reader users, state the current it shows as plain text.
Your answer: 110 mA
